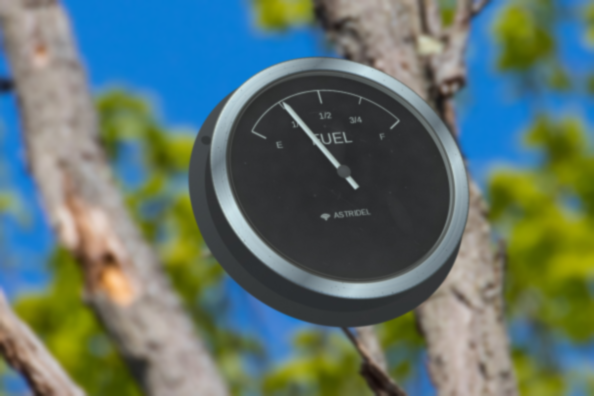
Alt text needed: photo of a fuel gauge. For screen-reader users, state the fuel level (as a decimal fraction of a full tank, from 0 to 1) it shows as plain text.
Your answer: 0.25
